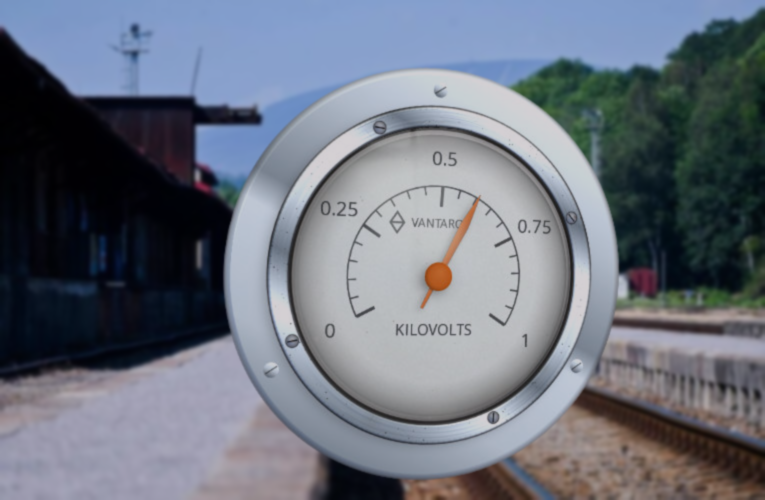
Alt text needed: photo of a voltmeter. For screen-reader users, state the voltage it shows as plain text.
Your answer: 0.6 kV
